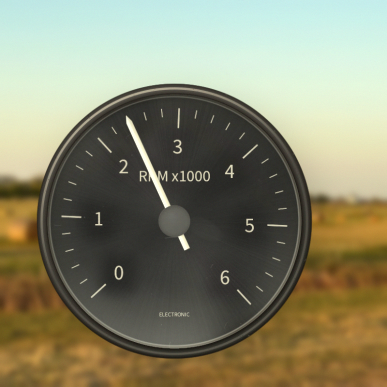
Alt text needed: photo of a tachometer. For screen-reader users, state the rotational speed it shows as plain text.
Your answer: 2400 rpm
